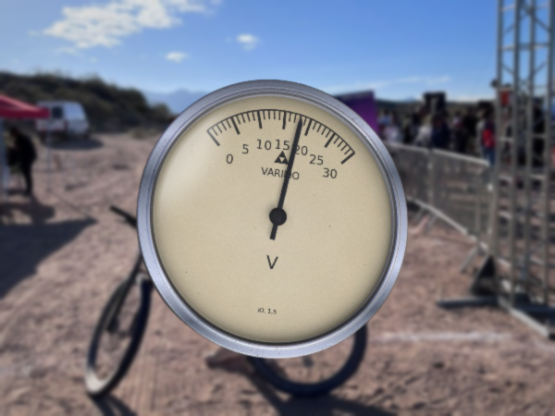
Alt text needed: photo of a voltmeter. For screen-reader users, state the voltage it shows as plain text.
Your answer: 18 V
